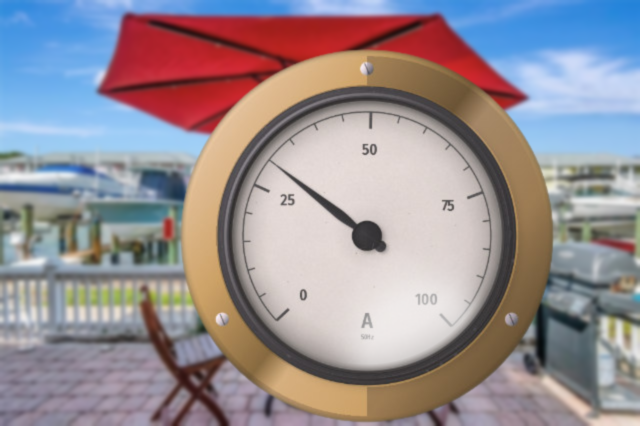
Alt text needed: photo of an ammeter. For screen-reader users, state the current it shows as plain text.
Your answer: 30 A
